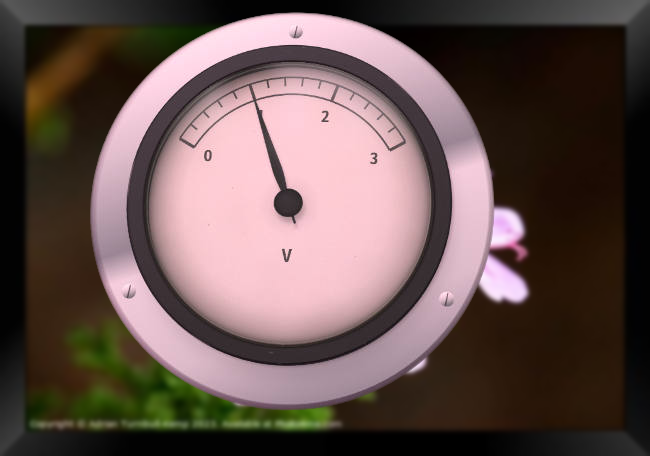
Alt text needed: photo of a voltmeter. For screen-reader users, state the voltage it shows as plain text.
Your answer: 1 V
